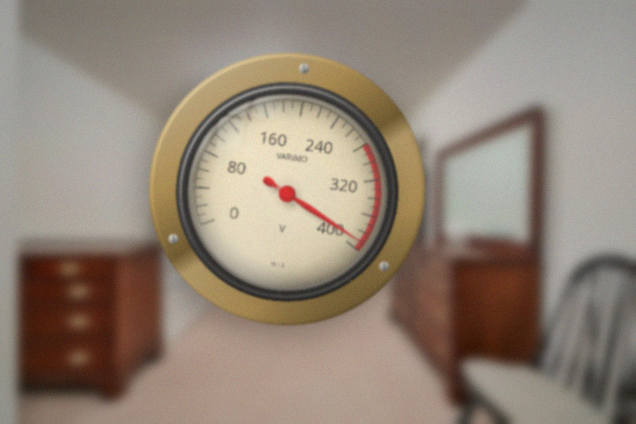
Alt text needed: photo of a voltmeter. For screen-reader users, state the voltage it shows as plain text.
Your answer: 390 V
